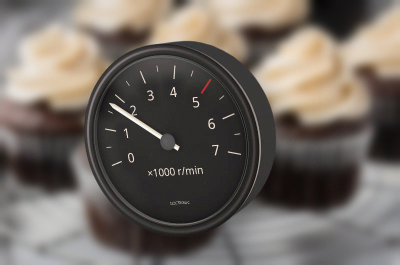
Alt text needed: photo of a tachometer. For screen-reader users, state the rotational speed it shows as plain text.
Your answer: 1750 rpm
